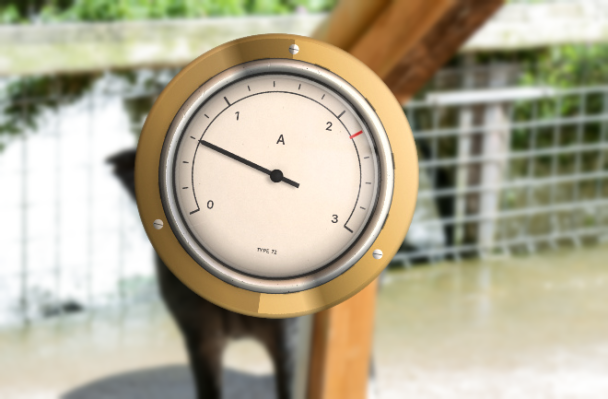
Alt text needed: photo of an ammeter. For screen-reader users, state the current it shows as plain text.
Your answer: 0.6 A
